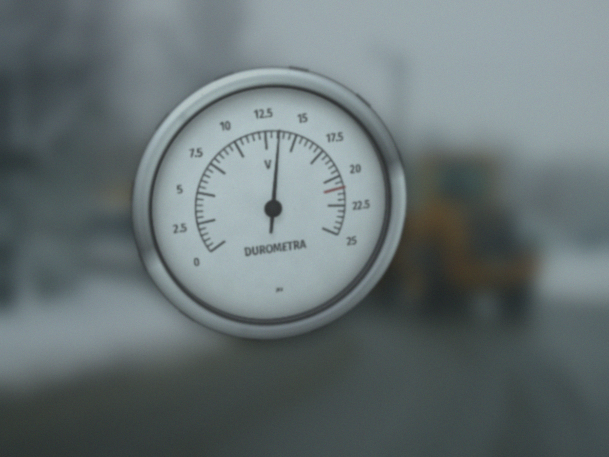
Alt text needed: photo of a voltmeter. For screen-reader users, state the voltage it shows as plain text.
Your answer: 13.5 V
